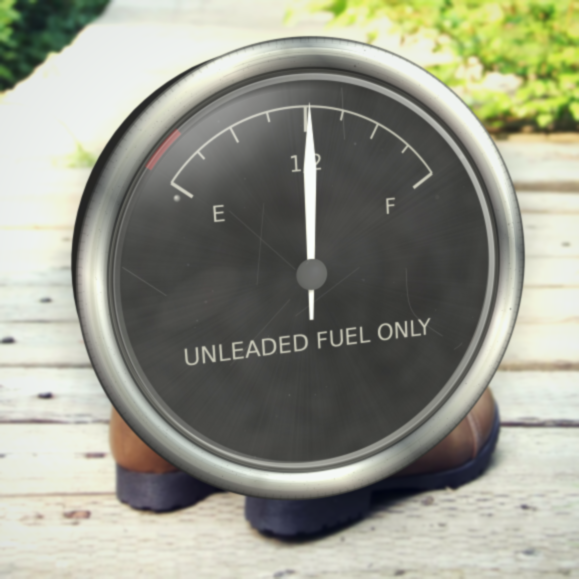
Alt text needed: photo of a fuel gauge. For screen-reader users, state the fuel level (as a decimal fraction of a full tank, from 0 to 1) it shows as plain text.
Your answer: 0.5
